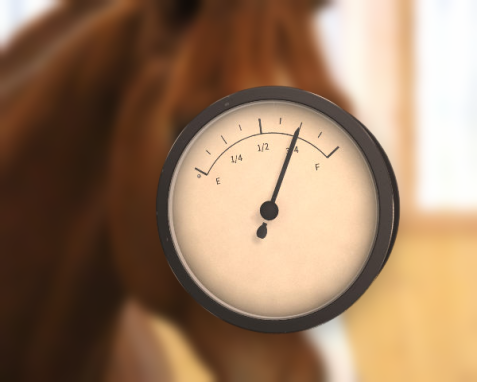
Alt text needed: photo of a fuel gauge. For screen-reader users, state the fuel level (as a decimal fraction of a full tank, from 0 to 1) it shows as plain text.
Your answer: 0.75
